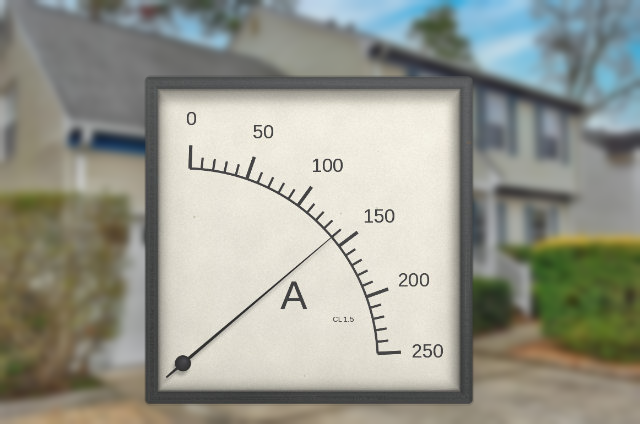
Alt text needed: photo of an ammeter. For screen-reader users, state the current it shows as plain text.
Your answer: 140 A
